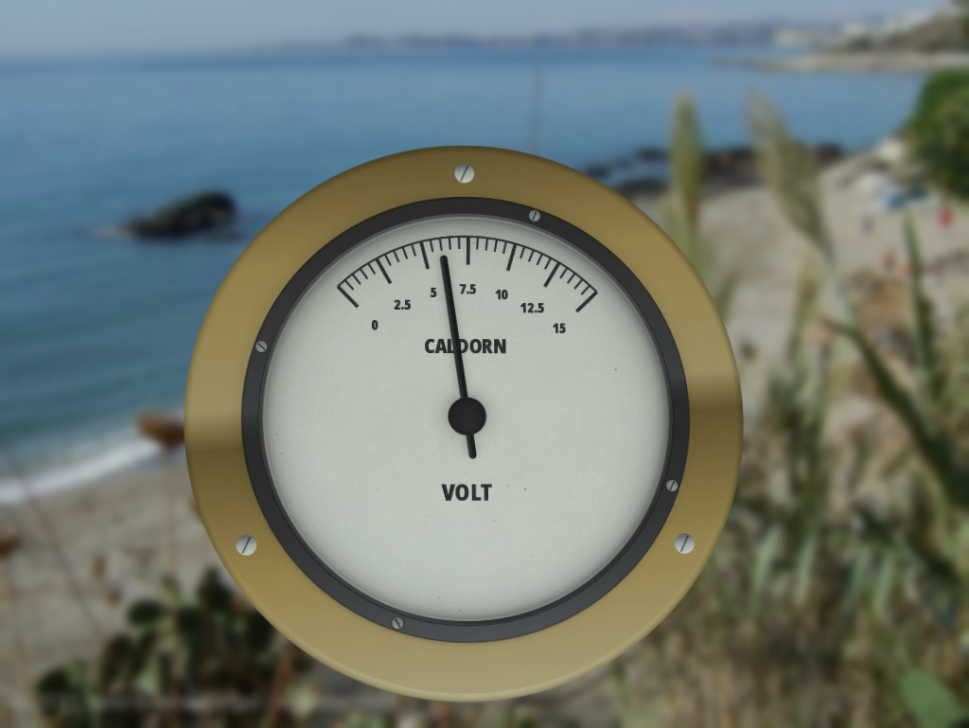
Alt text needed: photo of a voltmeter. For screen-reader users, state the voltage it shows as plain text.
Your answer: 6 V
